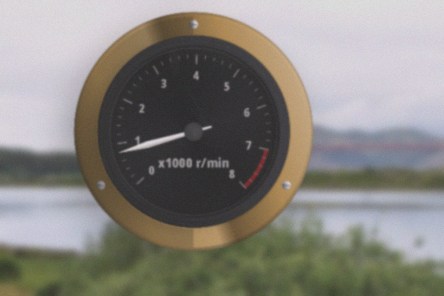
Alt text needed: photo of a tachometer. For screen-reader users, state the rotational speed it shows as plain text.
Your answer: 800 rpm
